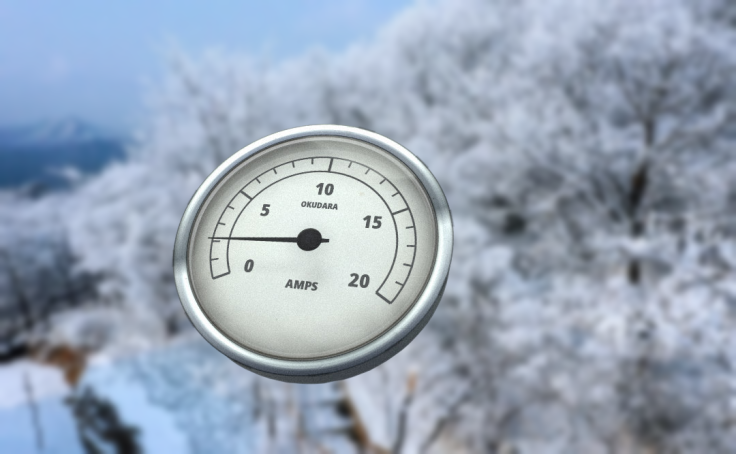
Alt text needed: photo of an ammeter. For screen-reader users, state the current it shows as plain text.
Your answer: 2 A
